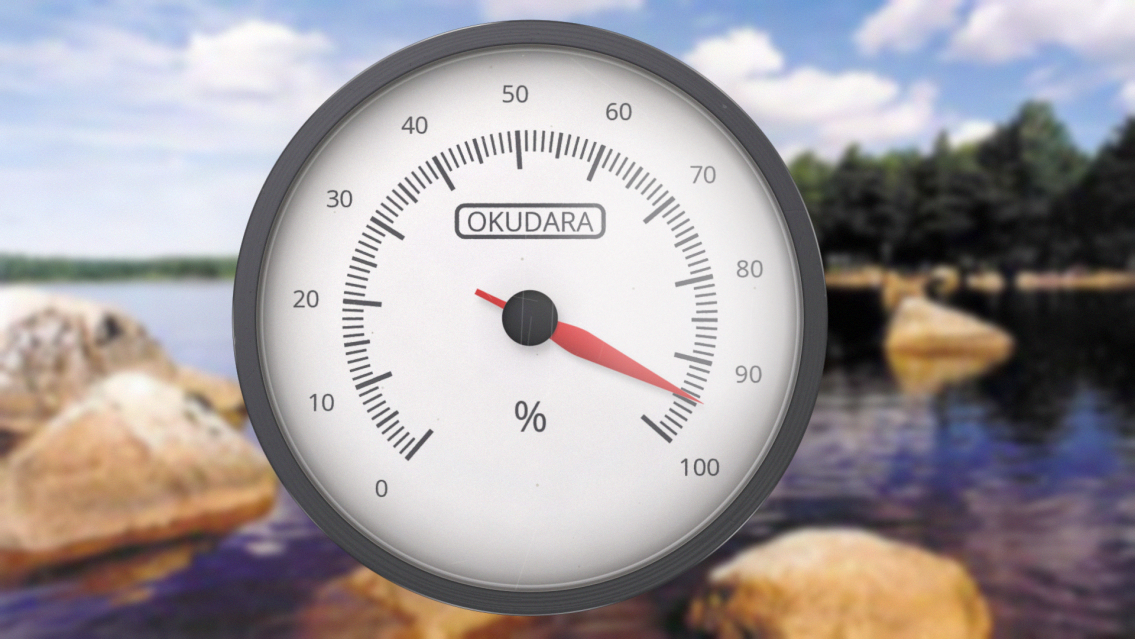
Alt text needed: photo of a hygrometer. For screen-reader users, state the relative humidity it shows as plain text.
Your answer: 94.5 %
